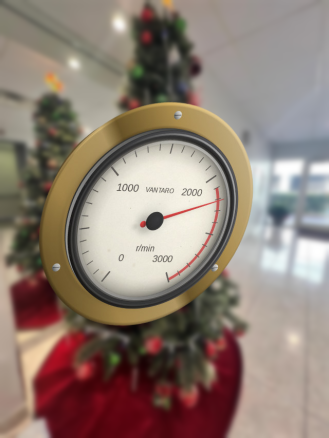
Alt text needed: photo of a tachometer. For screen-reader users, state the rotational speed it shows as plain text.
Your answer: 2200 rpm
